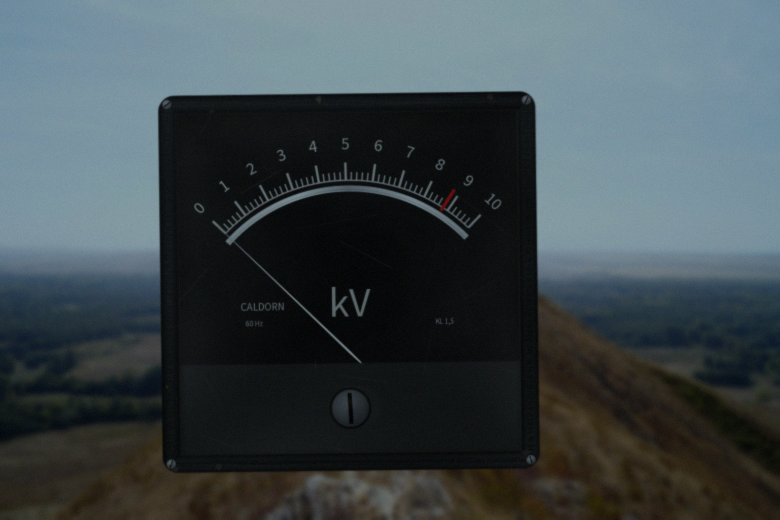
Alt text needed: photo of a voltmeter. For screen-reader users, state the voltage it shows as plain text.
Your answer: 0 kV
